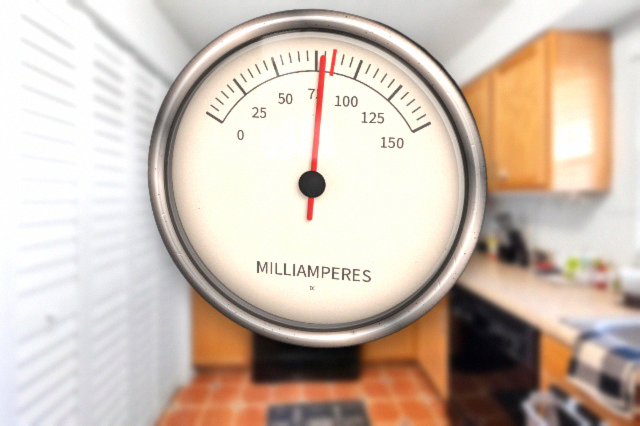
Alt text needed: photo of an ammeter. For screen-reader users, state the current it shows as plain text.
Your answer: 80 mA
